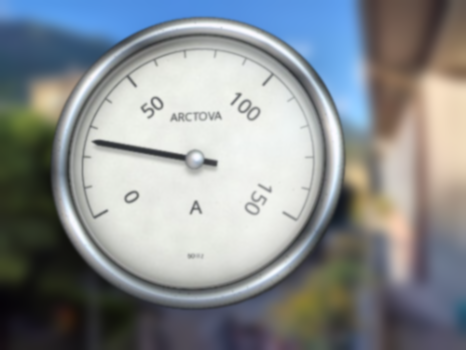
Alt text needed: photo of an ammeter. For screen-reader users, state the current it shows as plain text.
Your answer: 25 A
